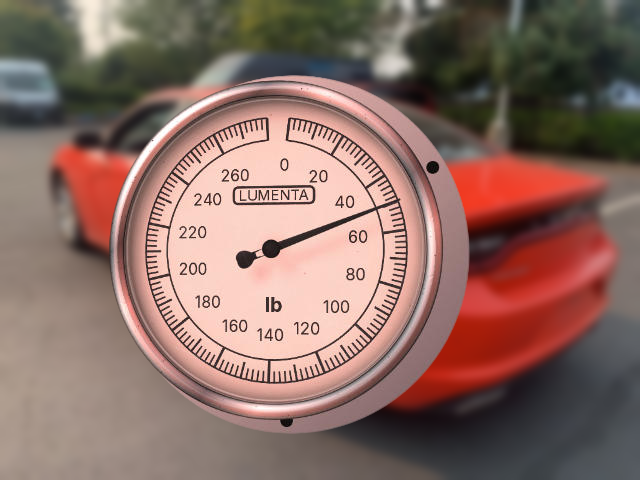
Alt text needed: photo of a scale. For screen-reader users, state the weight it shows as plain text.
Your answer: 50 lb
